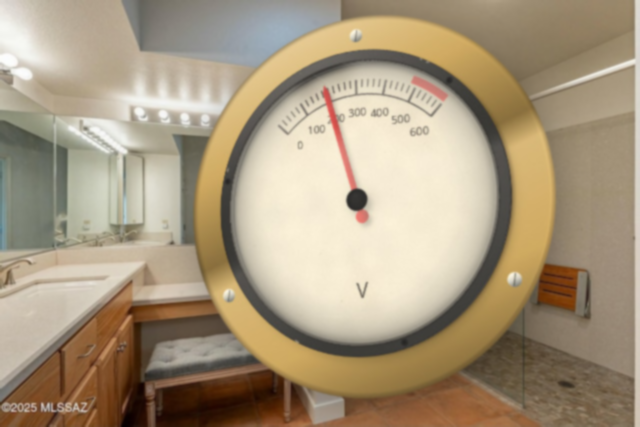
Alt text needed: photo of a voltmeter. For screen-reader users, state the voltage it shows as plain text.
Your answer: 200 V
